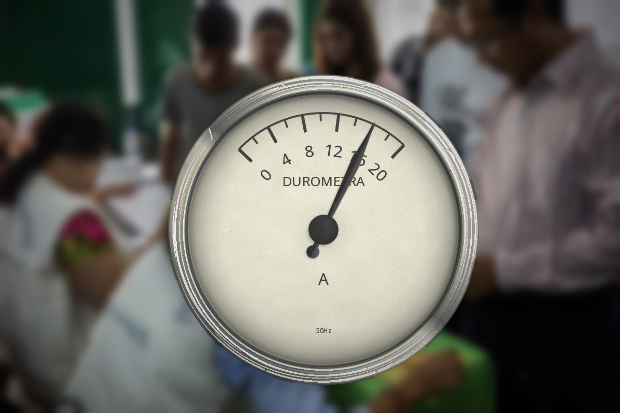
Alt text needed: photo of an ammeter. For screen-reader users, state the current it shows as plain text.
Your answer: 16 A
